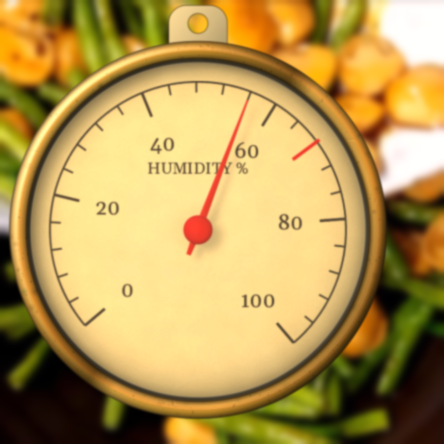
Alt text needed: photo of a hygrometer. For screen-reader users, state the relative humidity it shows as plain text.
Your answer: 56 %
